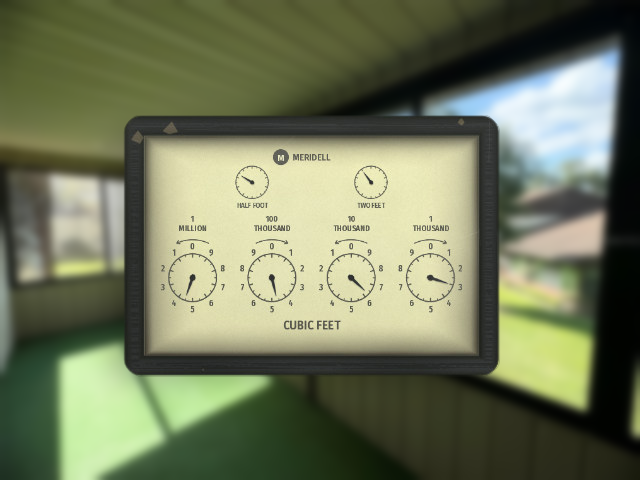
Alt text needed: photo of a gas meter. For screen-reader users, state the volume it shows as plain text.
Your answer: 446300 ft³
